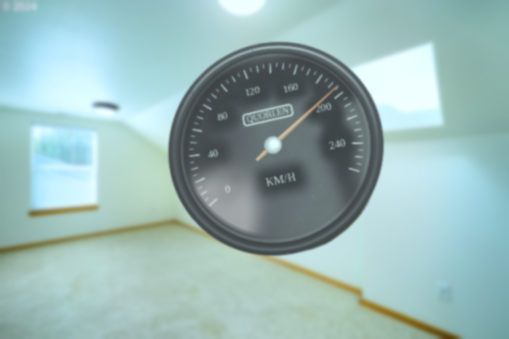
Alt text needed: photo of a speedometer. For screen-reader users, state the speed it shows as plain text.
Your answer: 195 km/h
